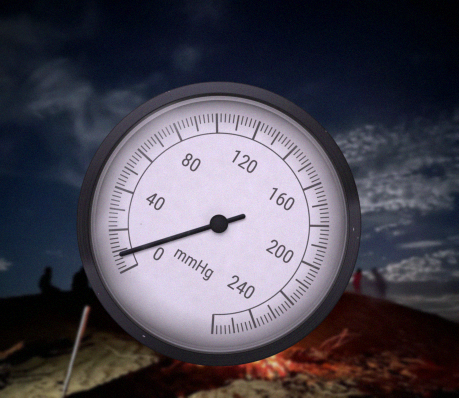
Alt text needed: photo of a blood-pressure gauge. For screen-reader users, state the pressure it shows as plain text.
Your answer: 8 mmHg
